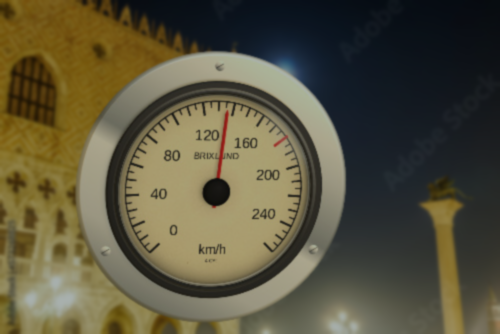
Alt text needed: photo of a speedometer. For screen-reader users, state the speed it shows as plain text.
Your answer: 135 km/h
